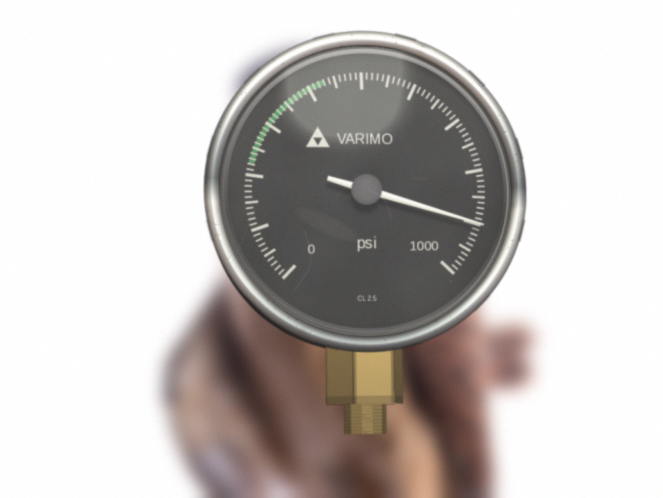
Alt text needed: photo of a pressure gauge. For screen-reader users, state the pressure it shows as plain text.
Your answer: 900 psi
